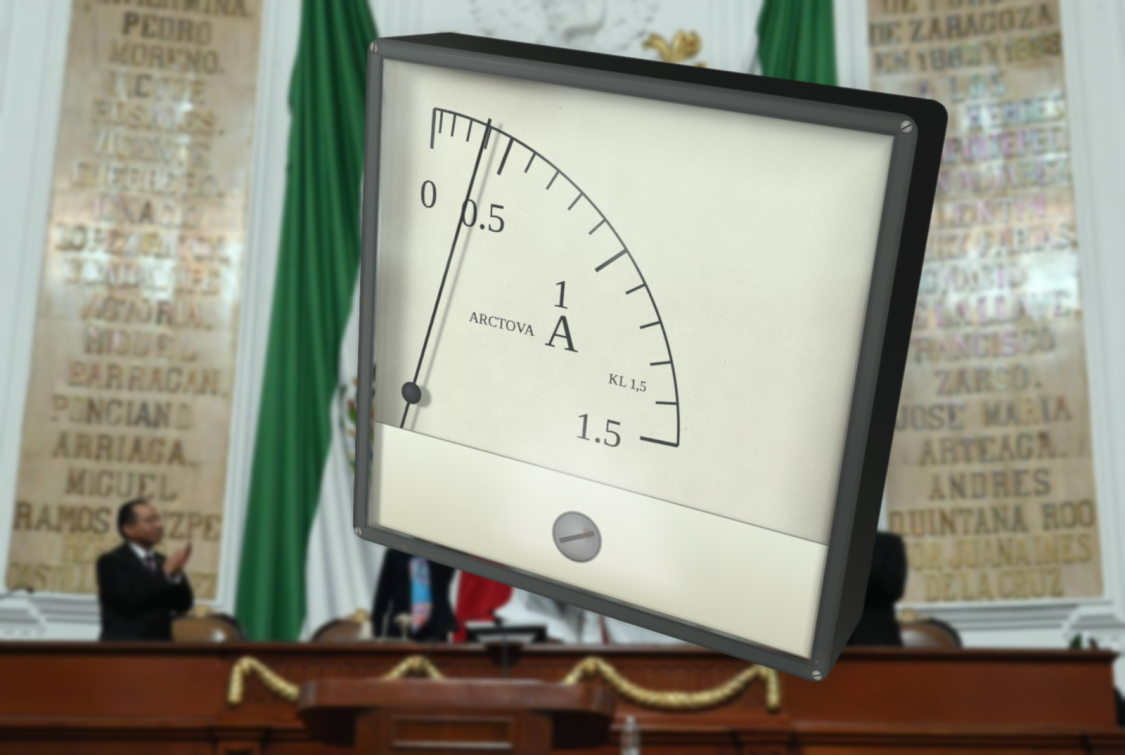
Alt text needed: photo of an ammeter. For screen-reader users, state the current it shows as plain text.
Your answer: 0.4 A
